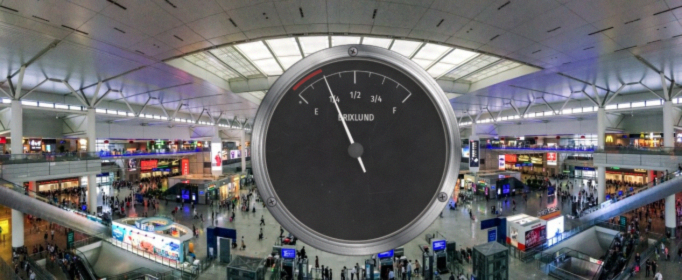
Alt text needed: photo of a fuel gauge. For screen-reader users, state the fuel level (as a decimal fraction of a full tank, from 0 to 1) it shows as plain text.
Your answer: 0.25
